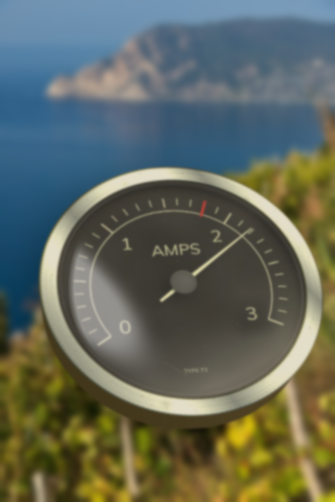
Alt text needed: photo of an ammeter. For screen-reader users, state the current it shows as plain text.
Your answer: 2.2 A
